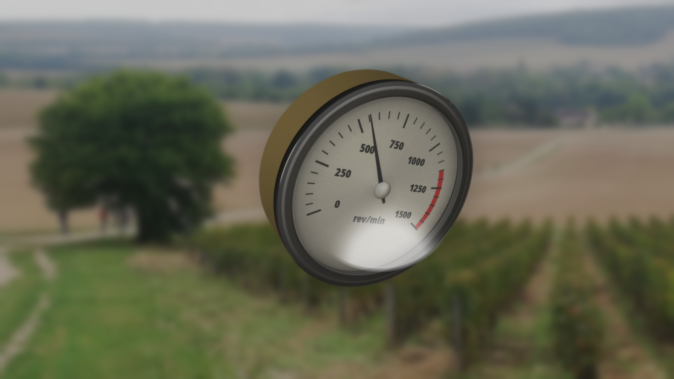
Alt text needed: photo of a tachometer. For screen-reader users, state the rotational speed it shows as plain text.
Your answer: 550 rpm
